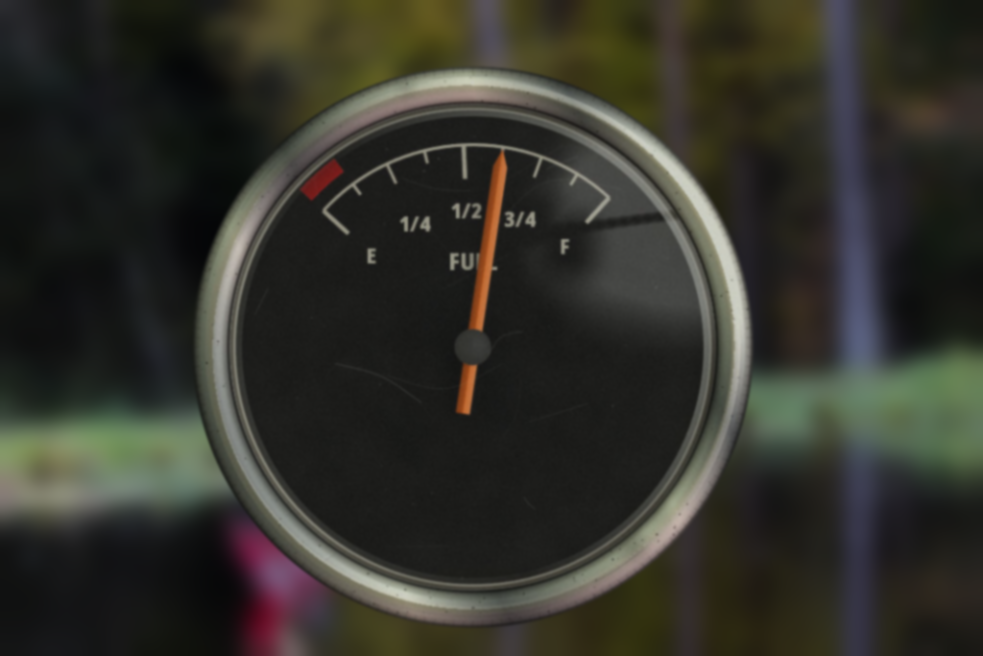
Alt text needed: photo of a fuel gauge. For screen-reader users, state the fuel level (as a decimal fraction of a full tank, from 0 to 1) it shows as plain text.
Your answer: 0.625
